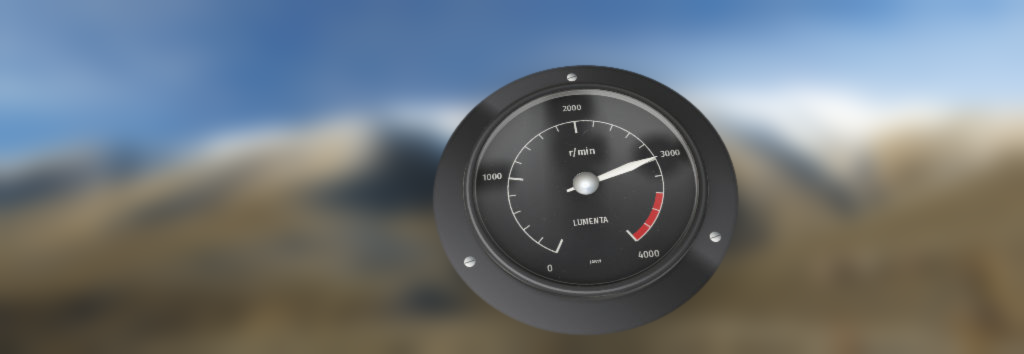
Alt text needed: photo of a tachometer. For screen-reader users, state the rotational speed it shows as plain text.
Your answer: 3000 rpm
